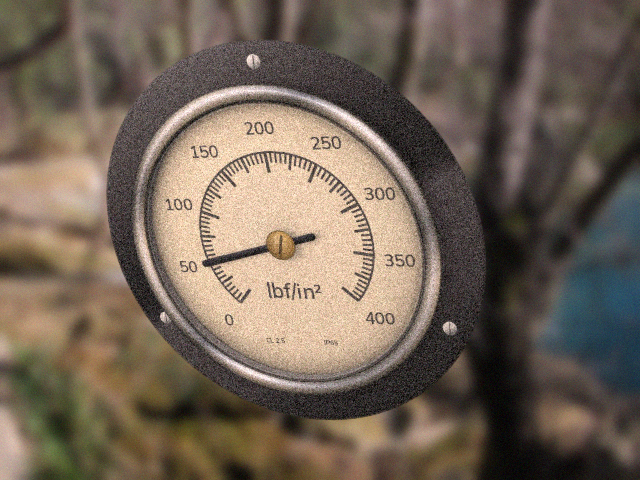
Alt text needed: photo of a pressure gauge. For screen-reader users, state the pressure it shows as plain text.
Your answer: 50 psi
